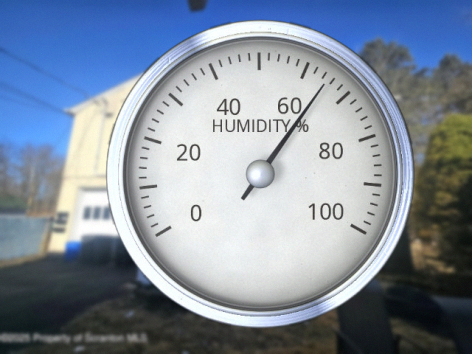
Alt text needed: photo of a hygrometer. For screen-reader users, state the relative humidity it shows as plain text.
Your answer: 65 %
